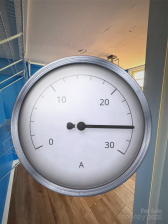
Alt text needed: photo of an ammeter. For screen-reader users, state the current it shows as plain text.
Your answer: 26 A
